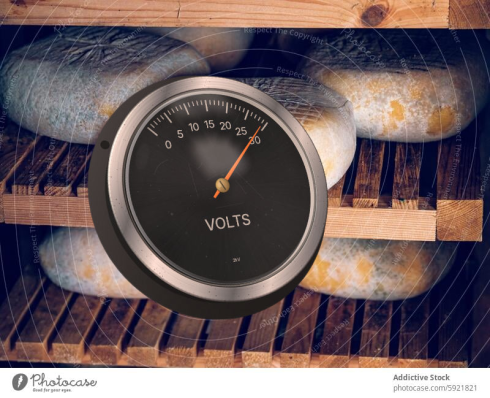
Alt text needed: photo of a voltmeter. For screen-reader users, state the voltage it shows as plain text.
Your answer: 29 V
